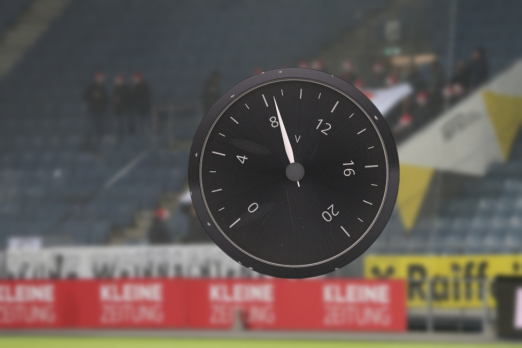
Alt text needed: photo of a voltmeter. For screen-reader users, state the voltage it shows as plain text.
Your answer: 8.5 V
